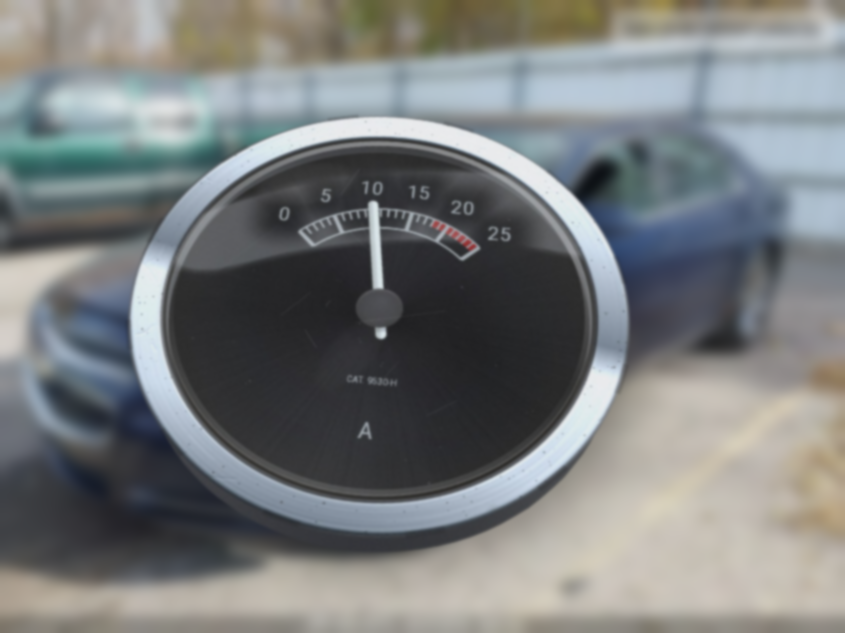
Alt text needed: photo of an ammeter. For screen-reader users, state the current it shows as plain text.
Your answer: 10 A
